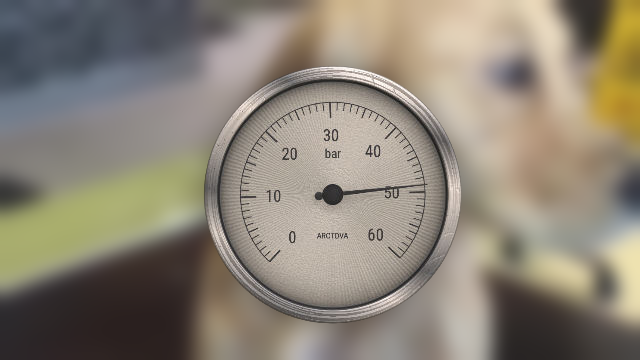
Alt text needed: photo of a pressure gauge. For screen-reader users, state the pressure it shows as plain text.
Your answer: 49 bar
